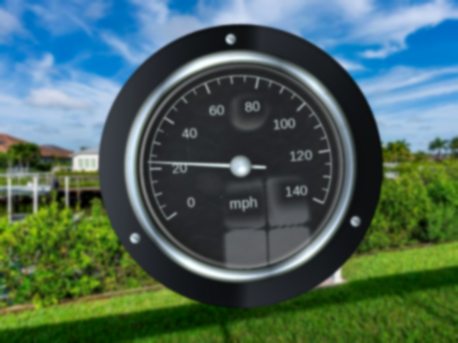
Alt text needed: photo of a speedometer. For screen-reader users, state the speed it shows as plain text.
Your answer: 22.5 mph
